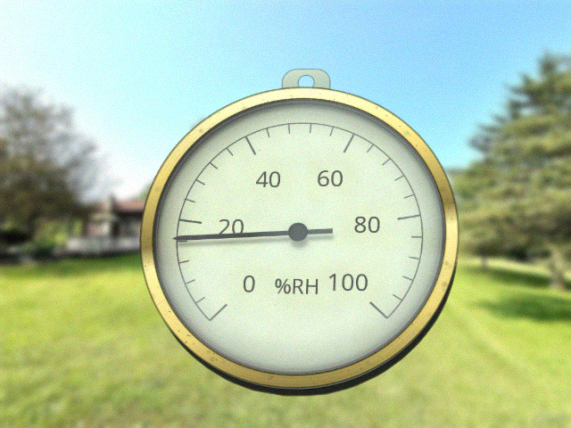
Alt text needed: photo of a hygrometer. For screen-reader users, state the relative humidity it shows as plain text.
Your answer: 16 %
